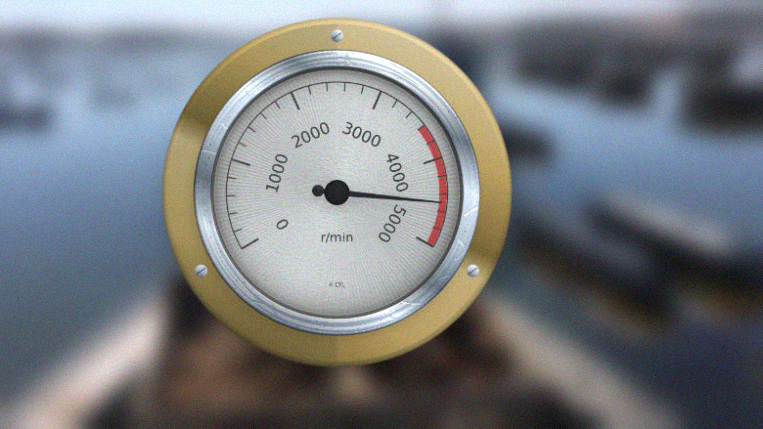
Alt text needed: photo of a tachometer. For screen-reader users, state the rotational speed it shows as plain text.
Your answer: 4500 rpm
